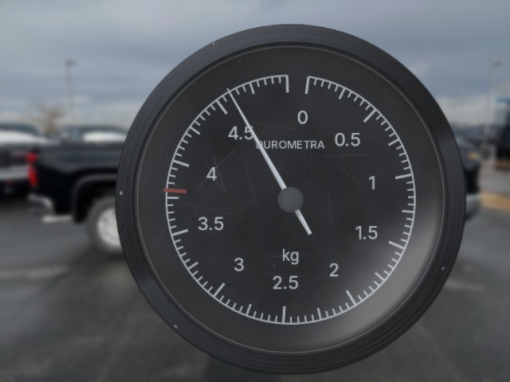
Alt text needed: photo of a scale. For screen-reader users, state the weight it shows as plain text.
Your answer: 4.6 kg
